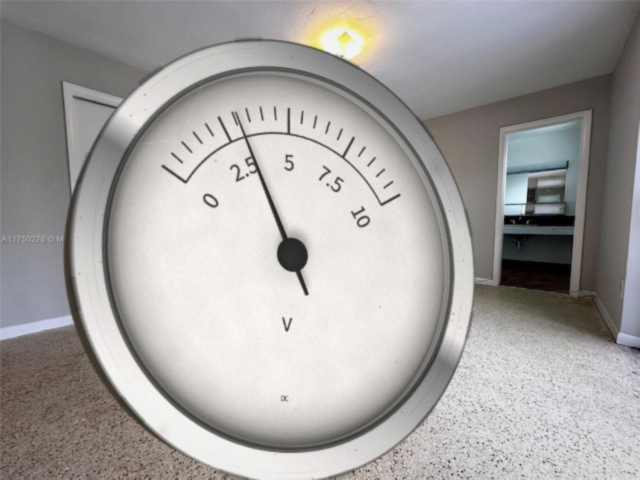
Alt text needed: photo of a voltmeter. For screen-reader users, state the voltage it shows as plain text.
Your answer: 3 V
